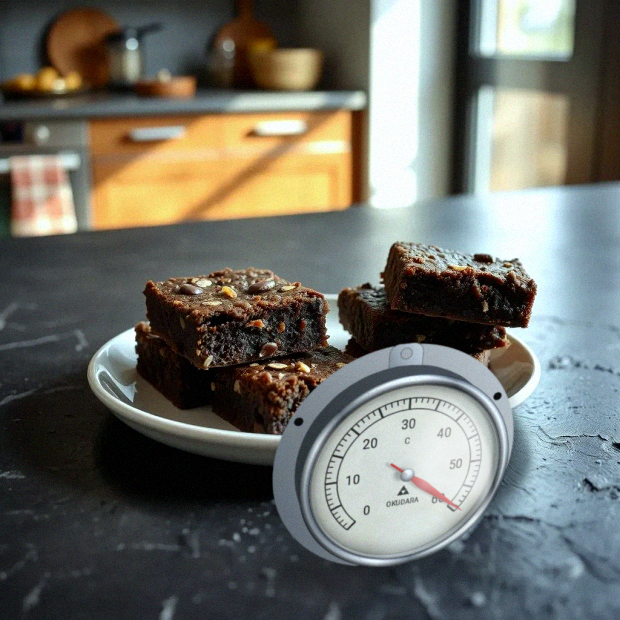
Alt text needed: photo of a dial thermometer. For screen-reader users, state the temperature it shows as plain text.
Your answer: 59 °C
